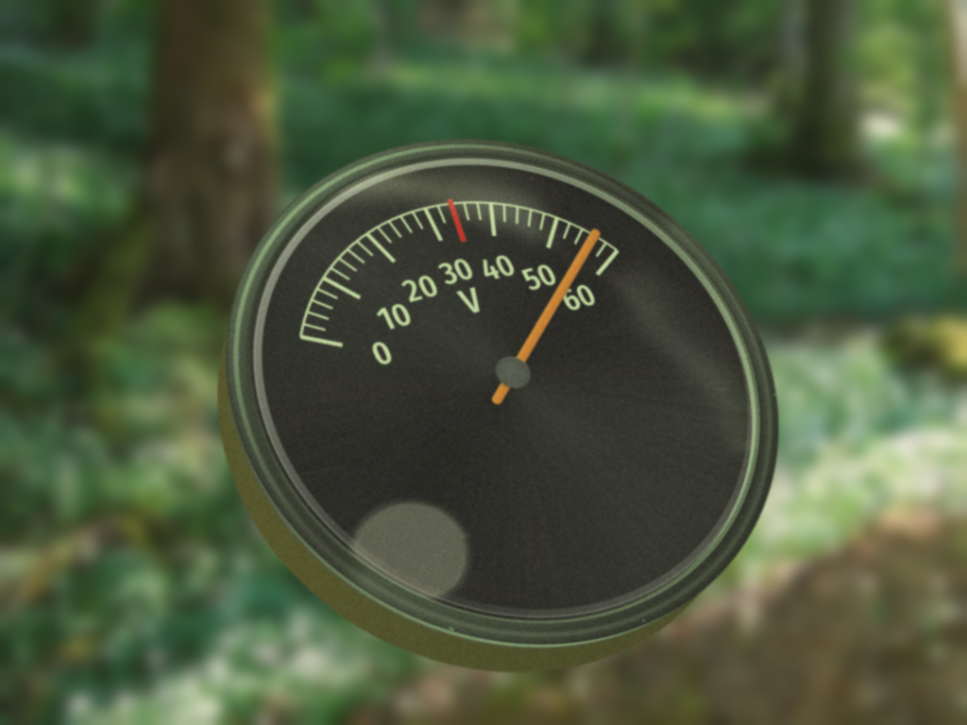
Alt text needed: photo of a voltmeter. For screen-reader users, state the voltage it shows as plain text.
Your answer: 56 V
